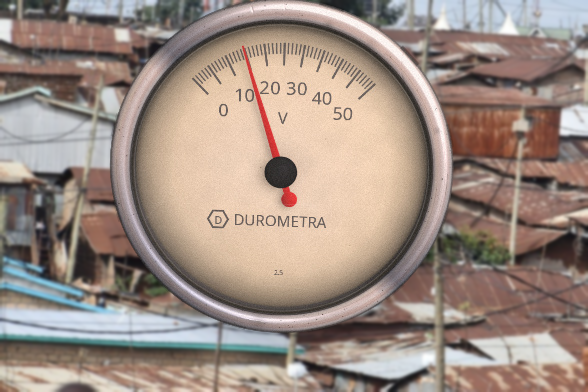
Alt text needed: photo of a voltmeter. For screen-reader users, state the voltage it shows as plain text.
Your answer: 15 V
